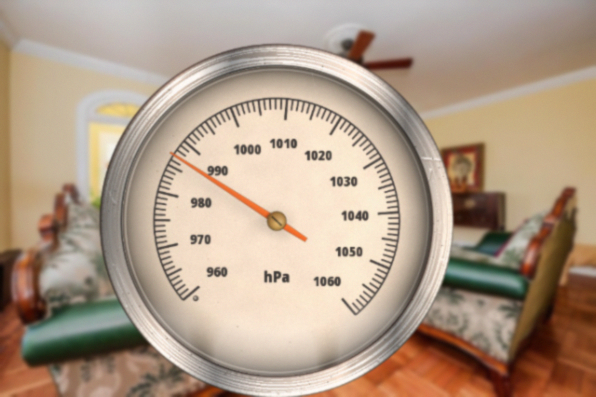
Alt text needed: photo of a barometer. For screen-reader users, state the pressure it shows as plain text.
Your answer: 987 hPa
